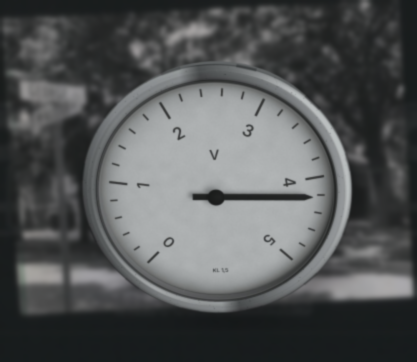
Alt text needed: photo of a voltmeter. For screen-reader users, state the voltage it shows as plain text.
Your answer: 4.2 V
